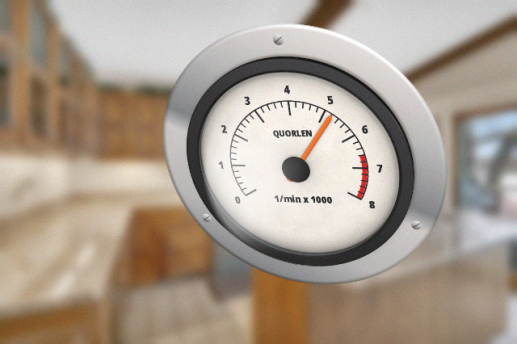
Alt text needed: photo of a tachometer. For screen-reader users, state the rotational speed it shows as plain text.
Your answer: 5200 rpm
